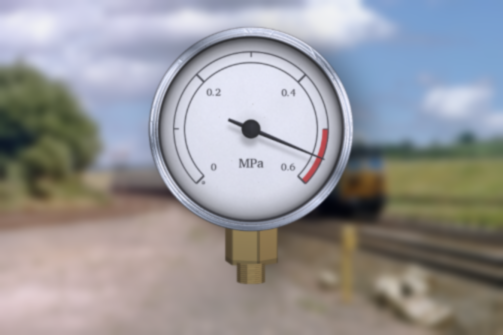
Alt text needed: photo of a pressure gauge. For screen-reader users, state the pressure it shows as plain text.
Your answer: 0.55 MPa
